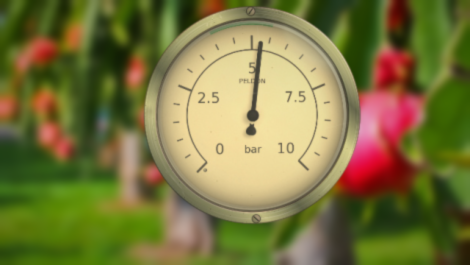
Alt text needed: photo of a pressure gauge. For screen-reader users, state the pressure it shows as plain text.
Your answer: 5.25 bar
